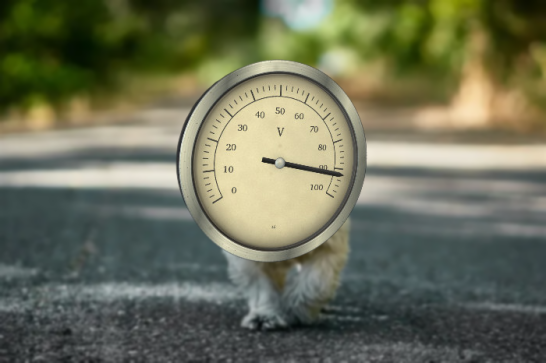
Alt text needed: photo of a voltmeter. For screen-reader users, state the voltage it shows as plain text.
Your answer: 92 V
